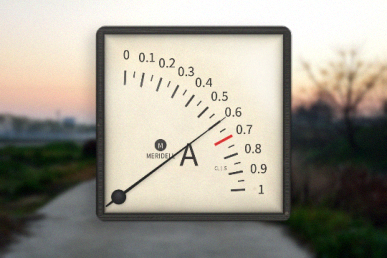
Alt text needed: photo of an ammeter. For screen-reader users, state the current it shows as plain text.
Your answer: 0.6 A
